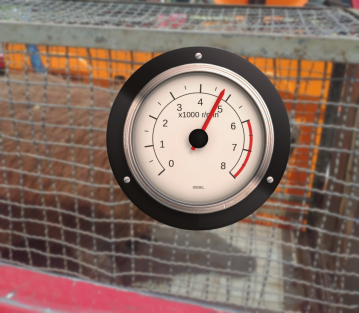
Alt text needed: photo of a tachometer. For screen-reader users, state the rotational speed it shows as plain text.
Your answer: 4750 rpm
